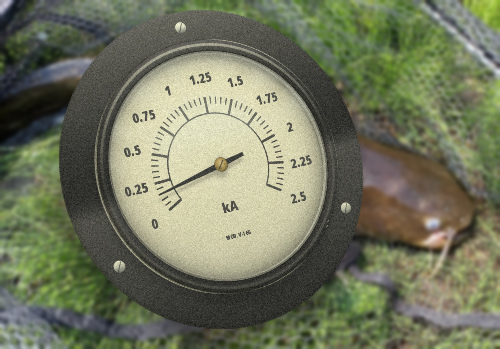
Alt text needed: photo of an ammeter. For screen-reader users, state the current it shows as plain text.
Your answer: 0.15 kA
